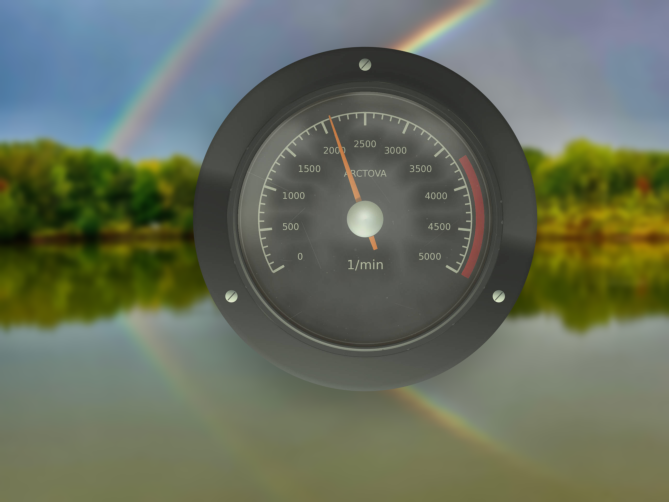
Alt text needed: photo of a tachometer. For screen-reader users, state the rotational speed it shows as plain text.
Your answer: 2100 rpm
